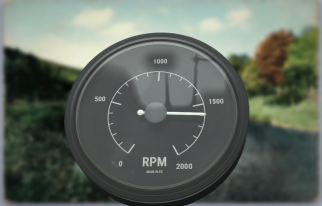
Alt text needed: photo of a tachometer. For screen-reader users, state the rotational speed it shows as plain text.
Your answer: 1600 rpm
